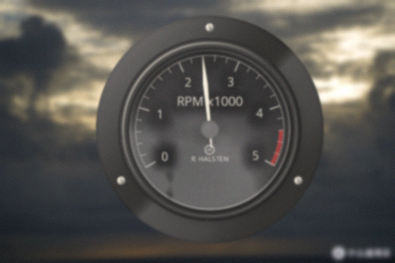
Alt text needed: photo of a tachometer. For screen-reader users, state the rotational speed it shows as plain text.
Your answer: 2400 rpm
